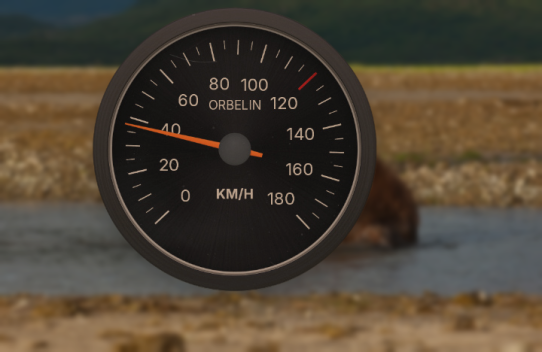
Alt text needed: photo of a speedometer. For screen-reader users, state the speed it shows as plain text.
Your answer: 37.5 km/h
